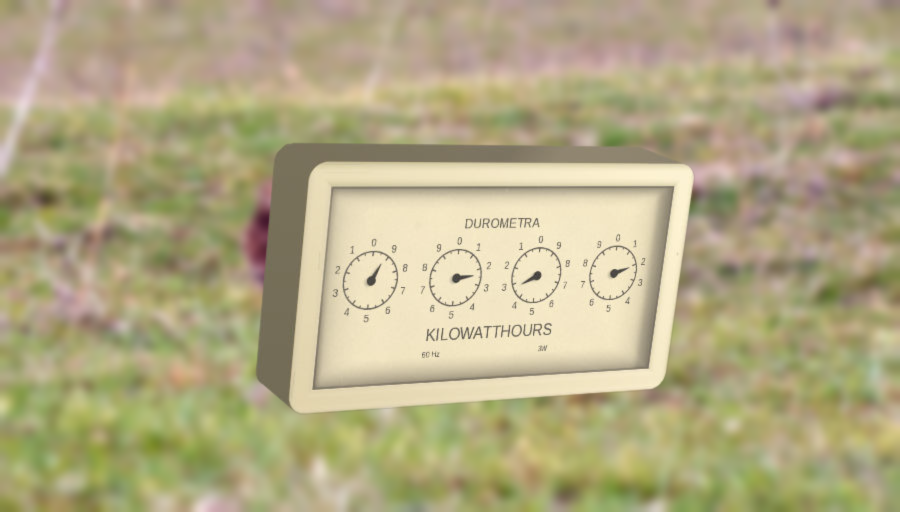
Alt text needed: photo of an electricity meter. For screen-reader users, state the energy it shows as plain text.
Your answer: 9232 kWh
